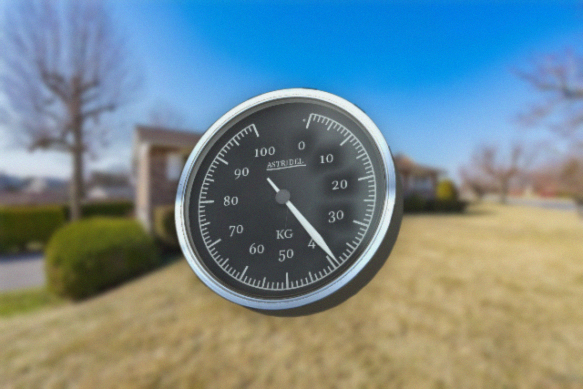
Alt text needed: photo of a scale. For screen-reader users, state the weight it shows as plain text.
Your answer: 39 kg
